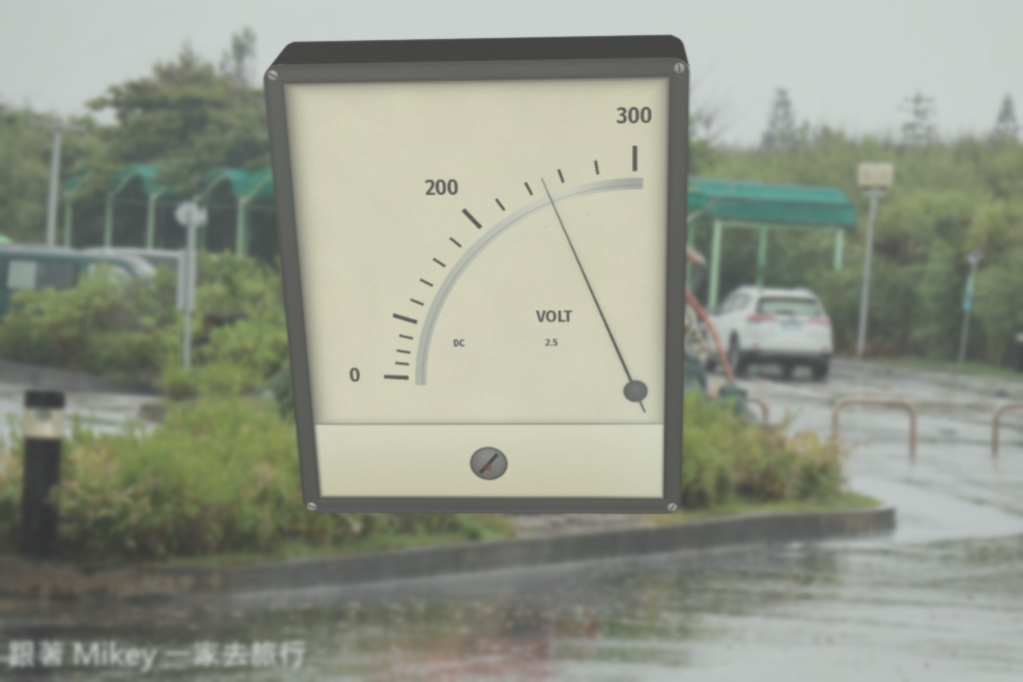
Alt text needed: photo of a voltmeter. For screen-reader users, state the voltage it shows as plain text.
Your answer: 250 V
